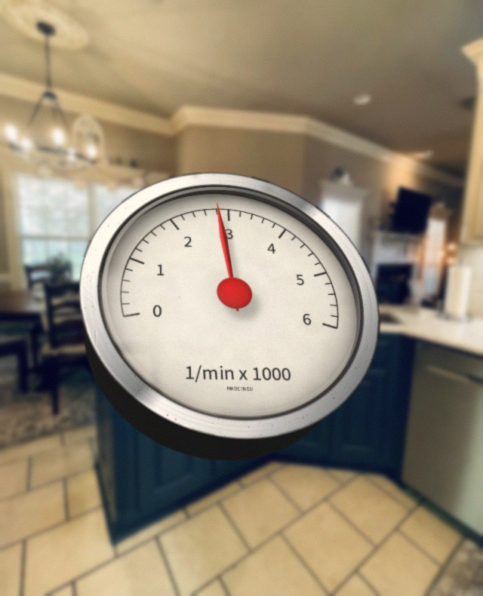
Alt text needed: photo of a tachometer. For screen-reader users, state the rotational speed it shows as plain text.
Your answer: 2800 rpm
